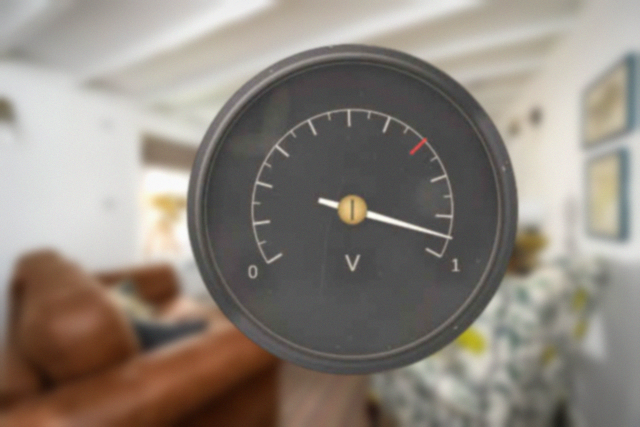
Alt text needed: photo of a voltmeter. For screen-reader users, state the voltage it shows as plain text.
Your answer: 0.95 V
